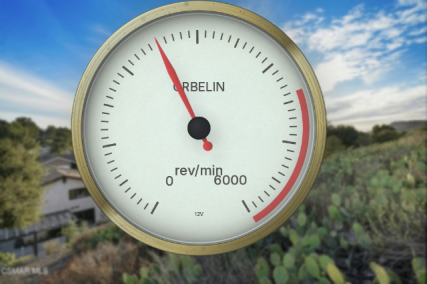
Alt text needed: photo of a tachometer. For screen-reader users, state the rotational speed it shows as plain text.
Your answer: 2500 rpm
